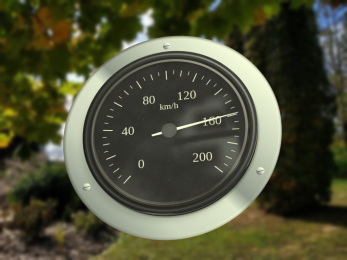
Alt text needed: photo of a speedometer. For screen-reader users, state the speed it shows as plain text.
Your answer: 160 km/h
